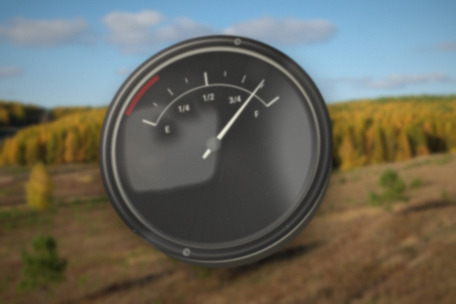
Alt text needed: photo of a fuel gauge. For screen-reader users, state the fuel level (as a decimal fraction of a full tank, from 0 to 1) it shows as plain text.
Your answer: 0.875
